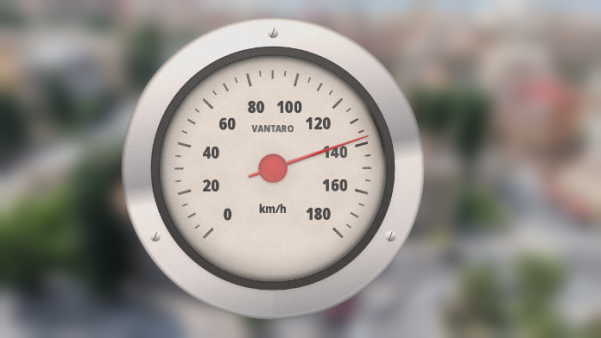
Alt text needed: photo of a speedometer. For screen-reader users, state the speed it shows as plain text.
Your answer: 137.5 km/h
